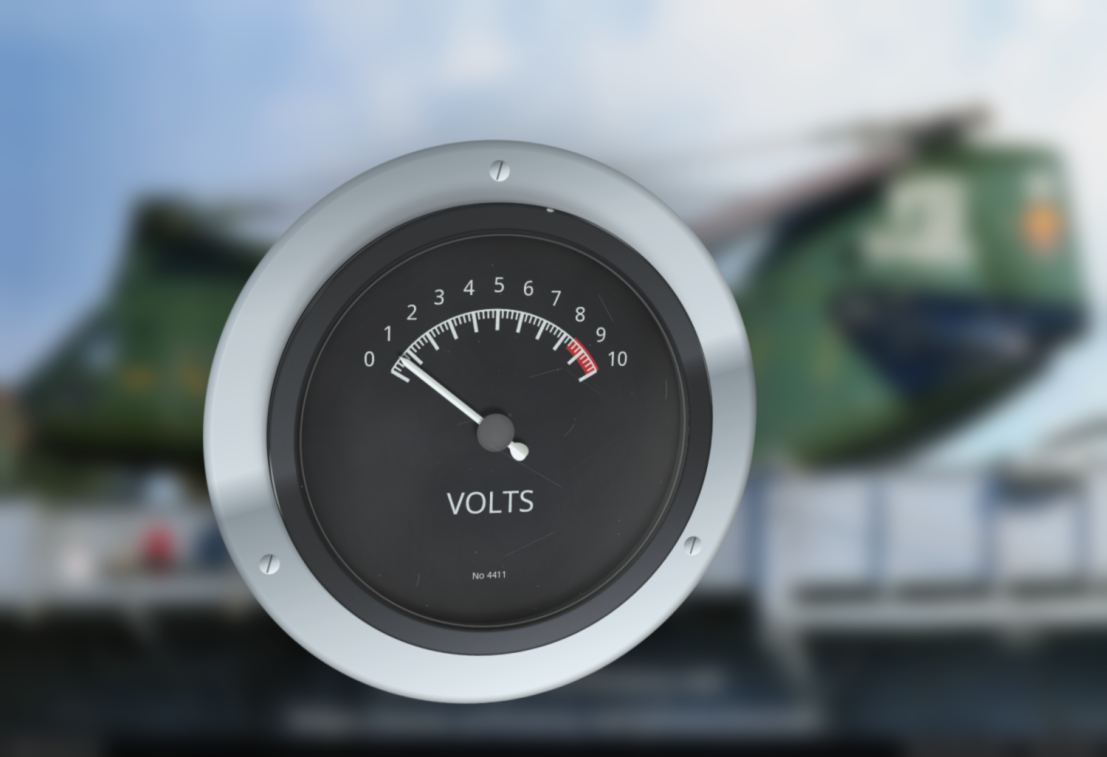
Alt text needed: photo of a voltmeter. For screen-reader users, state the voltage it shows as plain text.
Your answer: 0.6 V
